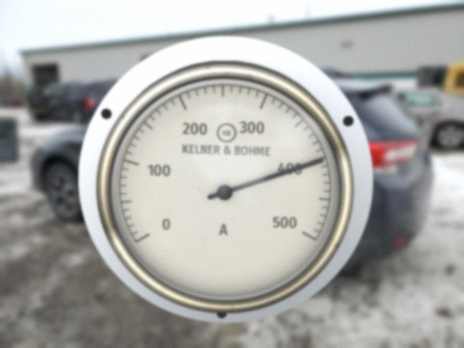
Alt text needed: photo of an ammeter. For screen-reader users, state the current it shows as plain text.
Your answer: 400 A
